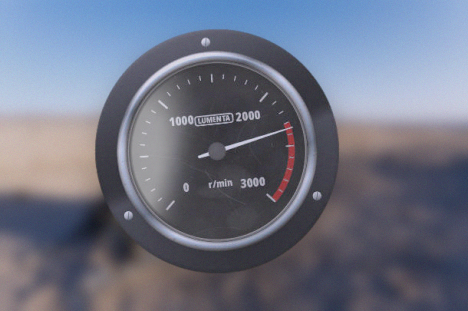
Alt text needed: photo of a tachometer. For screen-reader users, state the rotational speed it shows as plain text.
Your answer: 2350 rpm
